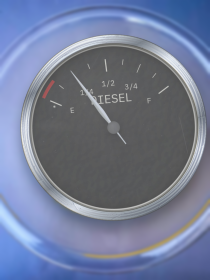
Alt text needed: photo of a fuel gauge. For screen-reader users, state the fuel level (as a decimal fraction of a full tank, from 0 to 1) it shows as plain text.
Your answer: 0.25
